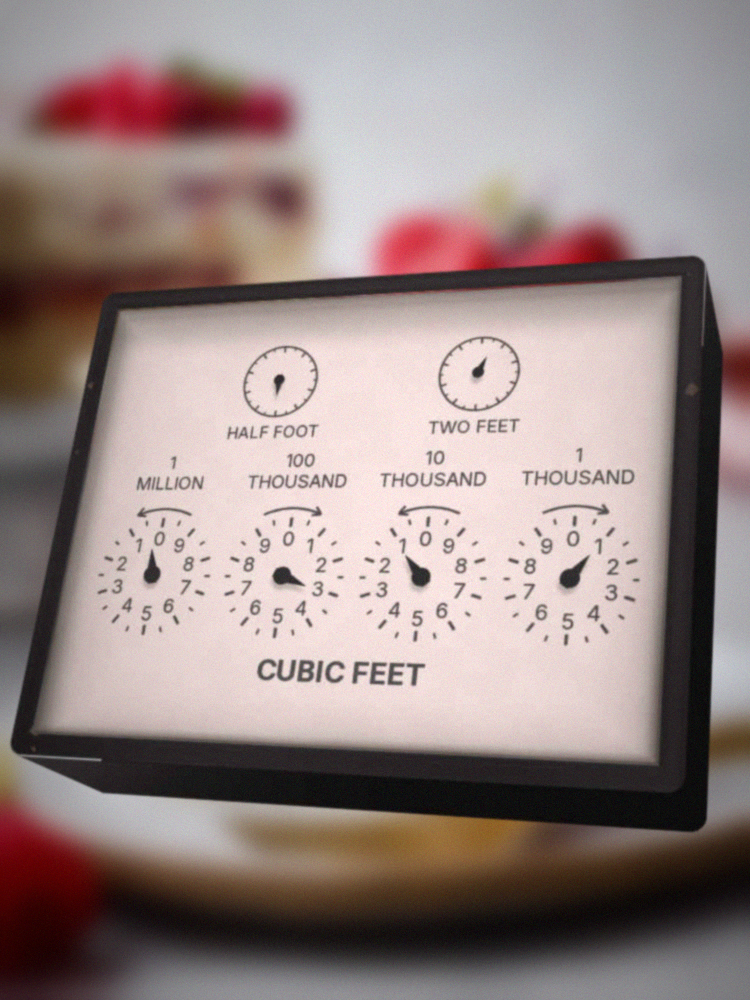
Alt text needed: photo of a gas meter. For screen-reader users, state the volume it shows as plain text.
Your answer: 31100 ft³
